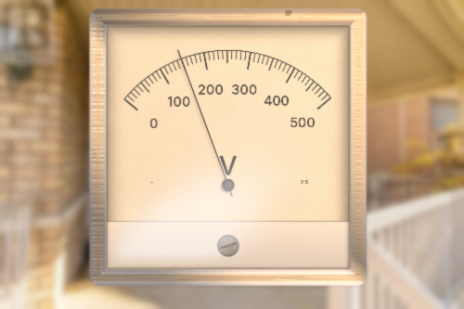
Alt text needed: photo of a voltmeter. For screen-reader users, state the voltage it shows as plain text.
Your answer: 150 V
